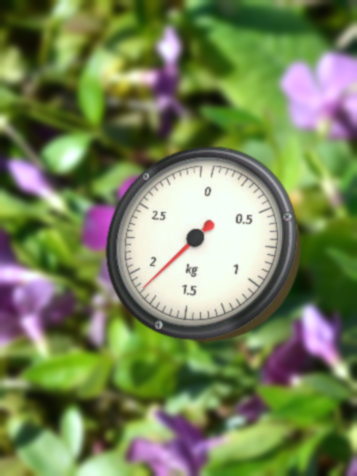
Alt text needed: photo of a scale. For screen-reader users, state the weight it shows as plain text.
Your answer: 1.85 kg
